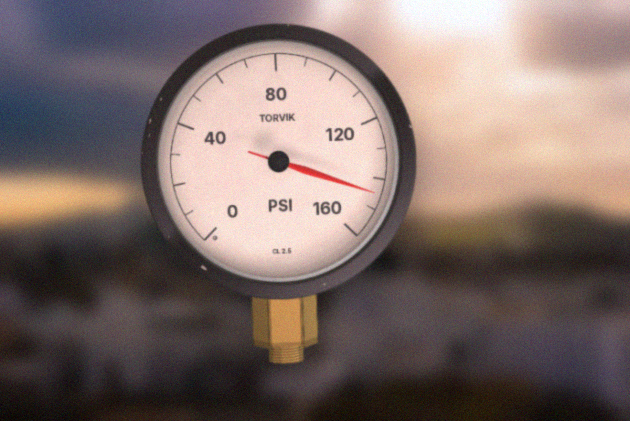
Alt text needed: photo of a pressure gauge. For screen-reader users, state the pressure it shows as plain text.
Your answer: 145 psi
